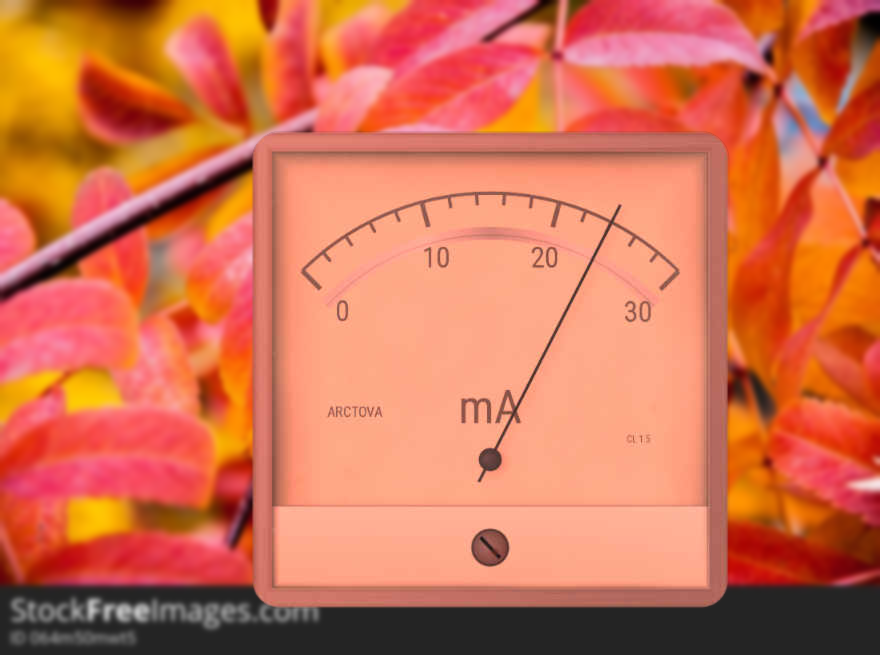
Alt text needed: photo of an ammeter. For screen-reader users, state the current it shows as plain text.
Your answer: 24 mA
